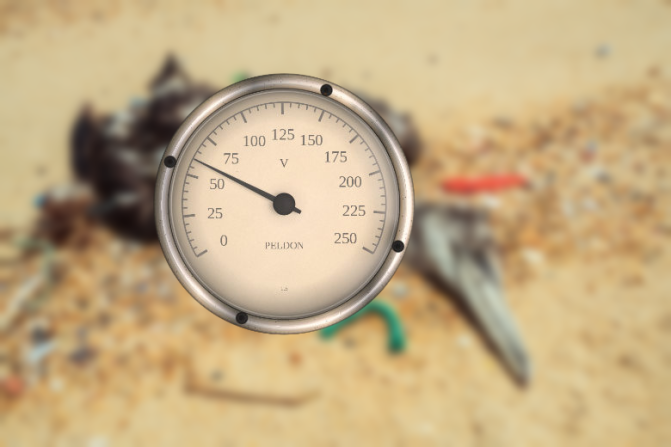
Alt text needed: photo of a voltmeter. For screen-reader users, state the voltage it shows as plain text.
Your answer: 60 V
